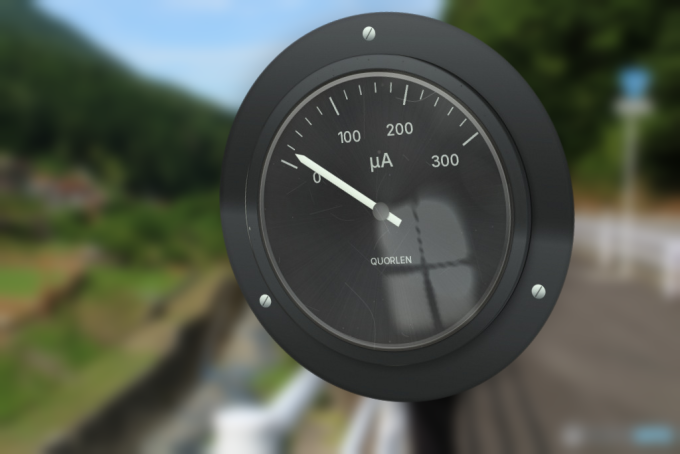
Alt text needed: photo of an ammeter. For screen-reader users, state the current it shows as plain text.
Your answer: 20 µA
